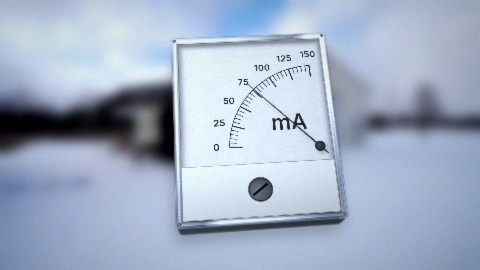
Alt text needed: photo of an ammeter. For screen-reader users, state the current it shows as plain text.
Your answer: 75 mA
